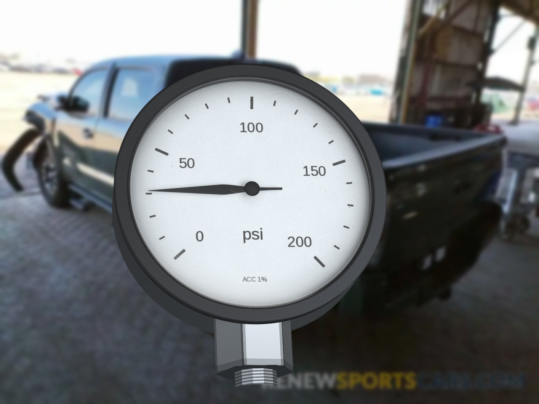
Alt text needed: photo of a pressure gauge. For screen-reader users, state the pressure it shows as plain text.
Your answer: 30 psi
